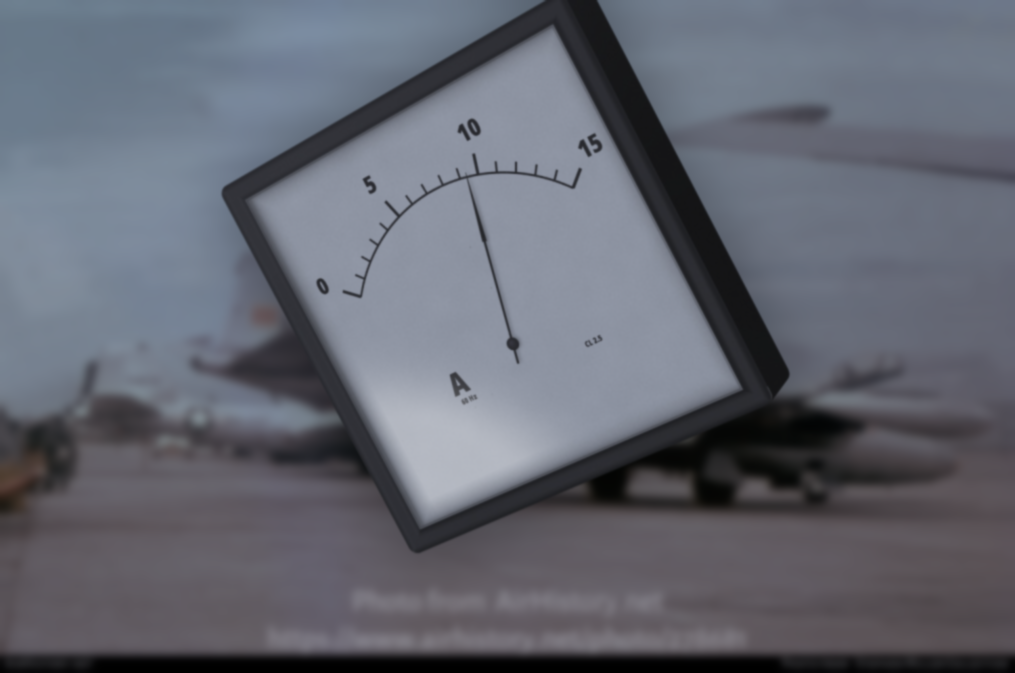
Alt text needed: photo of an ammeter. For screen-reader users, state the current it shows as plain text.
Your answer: 9.5 A
